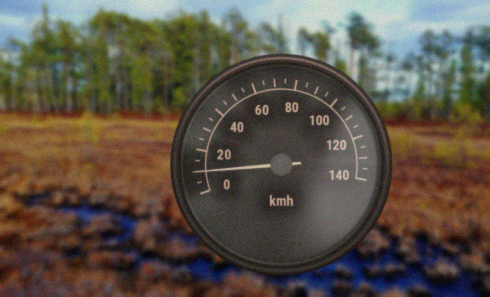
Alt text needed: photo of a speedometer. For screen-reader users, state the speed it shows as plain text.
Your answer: 10 km/h
